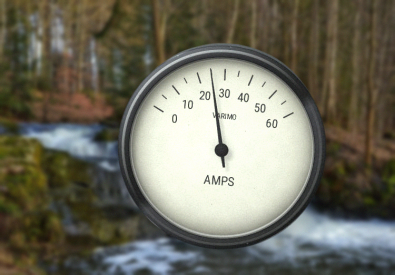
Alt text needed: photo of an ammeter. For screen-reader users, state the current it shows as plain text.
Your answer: 25 A
